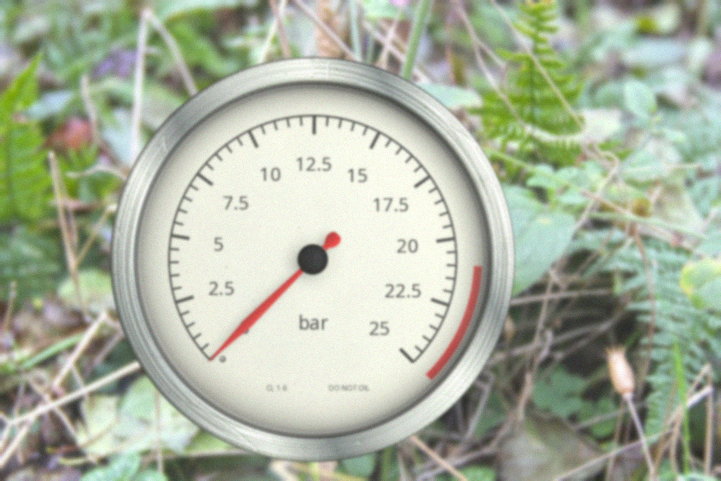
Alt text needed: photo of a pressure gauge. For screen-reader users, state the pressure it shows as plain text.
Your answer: 0 bar
